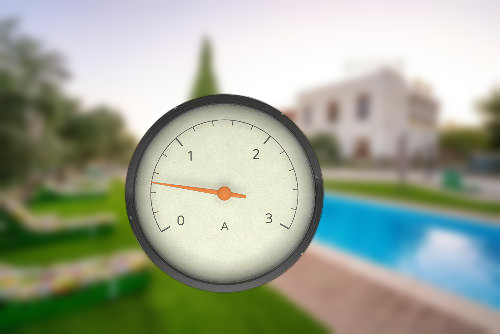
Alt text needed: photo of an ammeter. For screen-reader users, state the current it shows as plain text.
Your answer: 0.5 A
